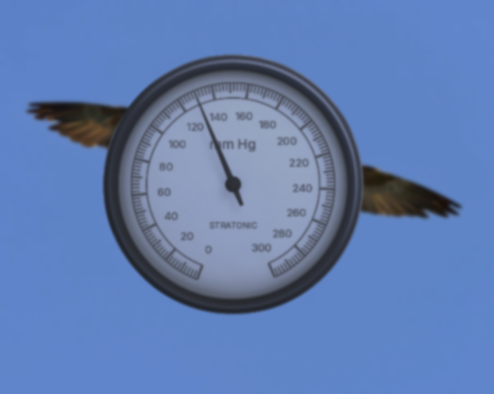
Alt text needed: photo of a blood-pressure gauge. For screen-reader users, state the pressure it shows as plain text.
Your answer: 130 mmHg
